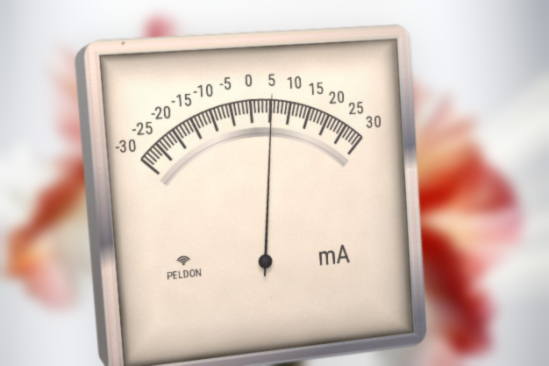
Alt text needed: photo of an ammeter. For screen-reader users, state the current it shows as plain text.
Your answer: 5 mA
